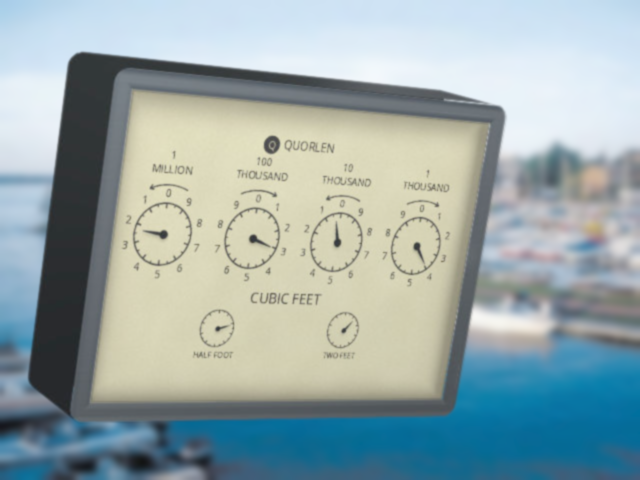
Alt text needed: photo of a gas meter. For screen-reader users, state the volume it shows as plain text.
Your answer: 230400 ft³
